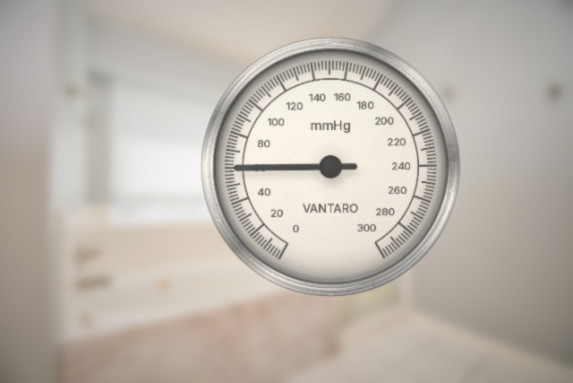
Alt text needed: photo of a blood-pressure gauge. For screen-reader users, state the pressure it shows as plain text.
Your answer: 60 mmHg
